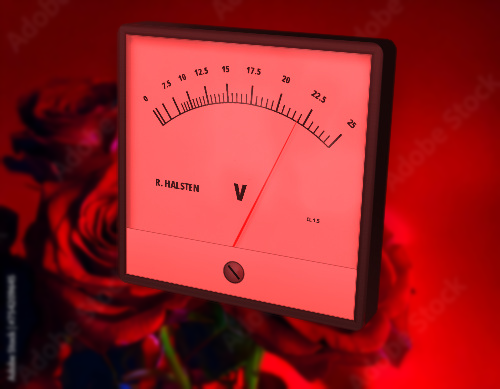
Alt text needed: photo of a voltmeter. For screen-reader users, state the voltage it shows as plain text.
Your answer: 22 V
